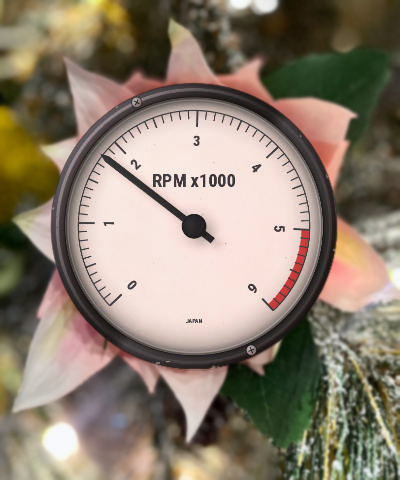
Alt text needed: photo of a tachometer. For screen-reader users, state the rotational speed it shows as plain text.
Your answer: 1800 rpm
